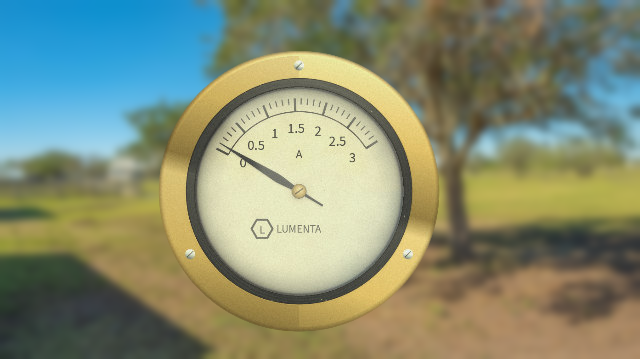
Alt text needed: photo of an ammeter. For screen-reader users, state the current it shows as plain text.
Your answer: 0.1 A
